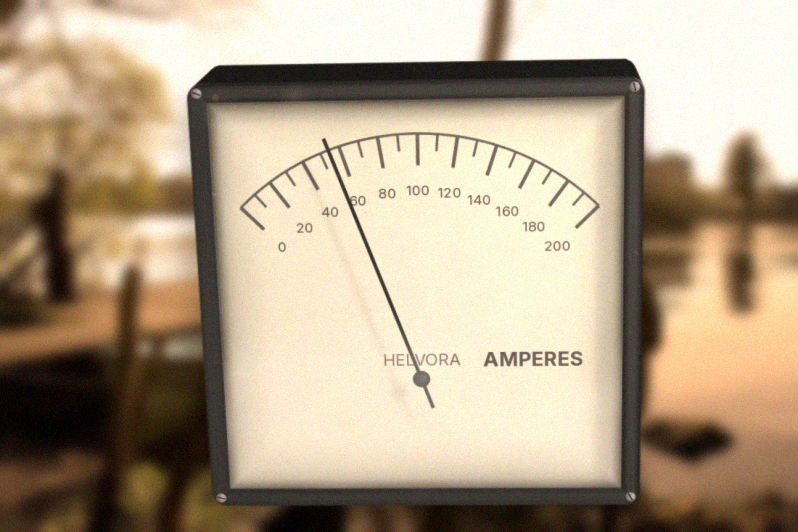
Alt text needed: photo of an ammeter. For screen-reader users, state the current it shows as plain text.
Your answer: 55 A
